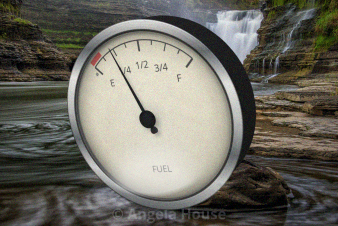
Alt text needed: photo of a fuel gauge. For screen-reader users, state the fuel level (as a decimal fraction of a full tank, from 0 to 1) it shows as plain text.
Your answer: 0.25
